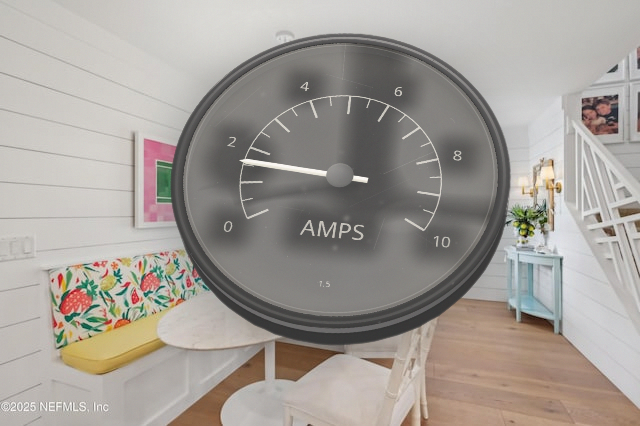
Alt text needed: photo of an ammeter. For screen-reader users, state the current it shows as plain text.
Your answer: 1.5 A
